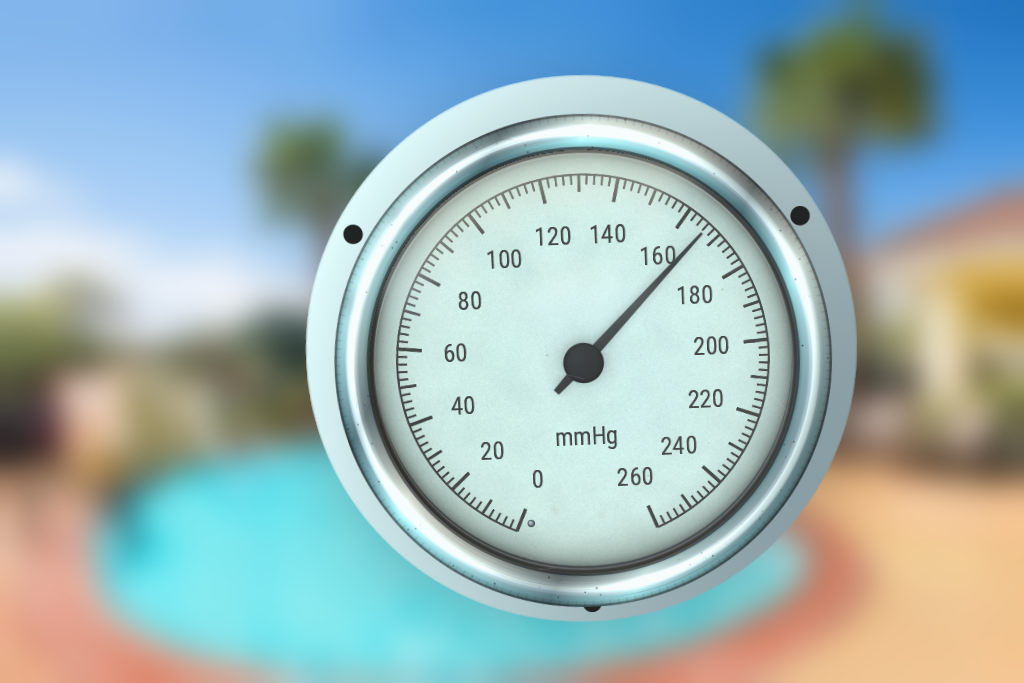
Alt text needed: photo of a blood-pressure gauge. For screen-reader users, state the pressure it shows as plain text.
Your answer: 166 mmHg
